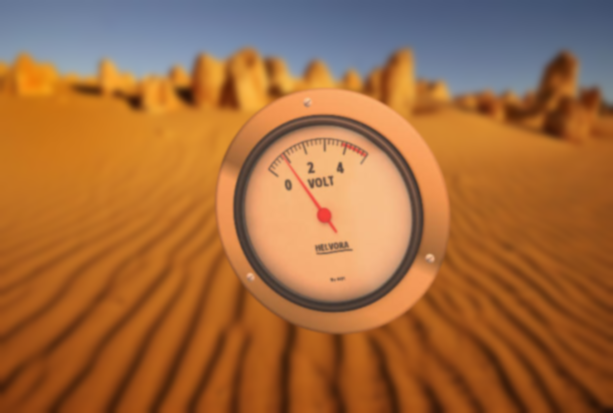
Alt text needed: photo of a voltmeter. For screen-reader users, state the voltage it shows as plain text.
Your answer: 1 V
